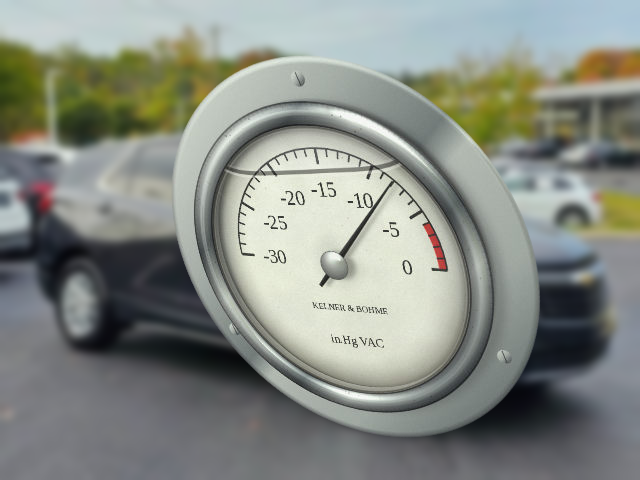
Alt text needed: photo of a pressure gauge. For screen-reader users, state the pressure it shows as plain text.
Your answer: -8 inHg
